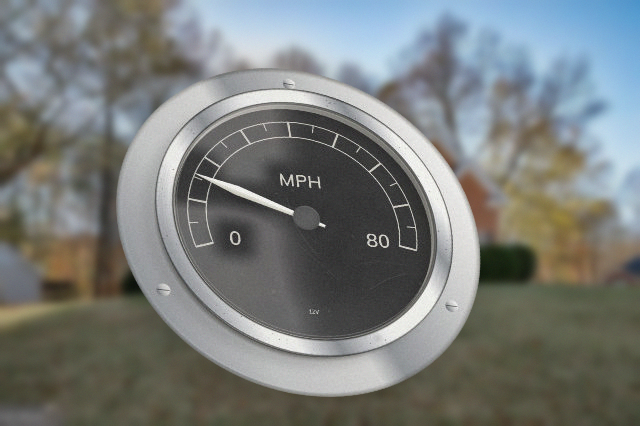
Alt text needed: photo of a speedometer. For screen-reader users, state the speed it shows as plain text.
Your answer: 15 mph
